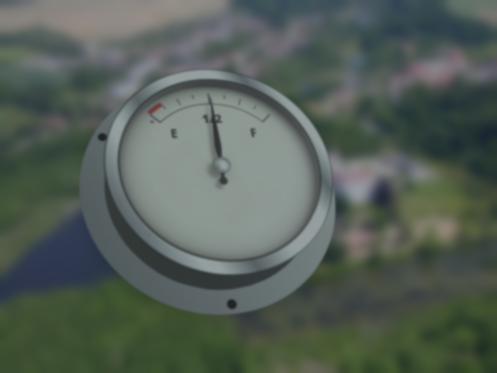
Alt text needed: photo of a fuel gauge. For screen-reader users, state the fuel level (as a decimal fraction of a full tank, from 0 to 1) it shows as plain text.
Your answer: 0.5
